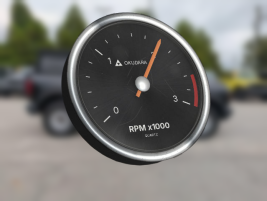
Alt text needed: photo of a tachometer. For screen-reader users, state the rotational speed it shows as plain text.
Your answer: 2000 rpm
